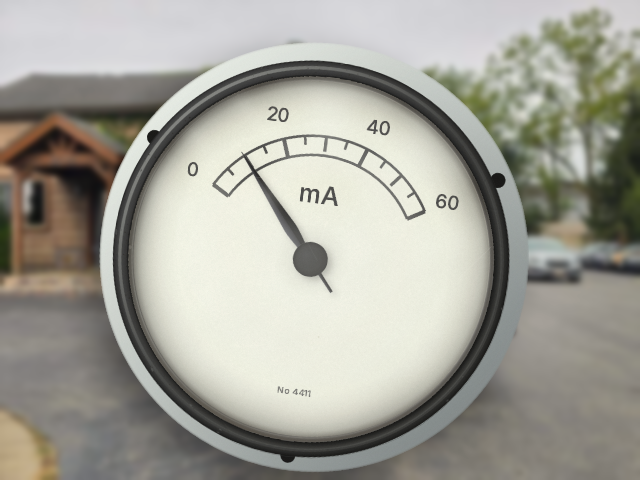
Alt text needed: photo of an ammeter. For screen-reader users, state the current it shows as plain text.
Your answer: 10 mA
